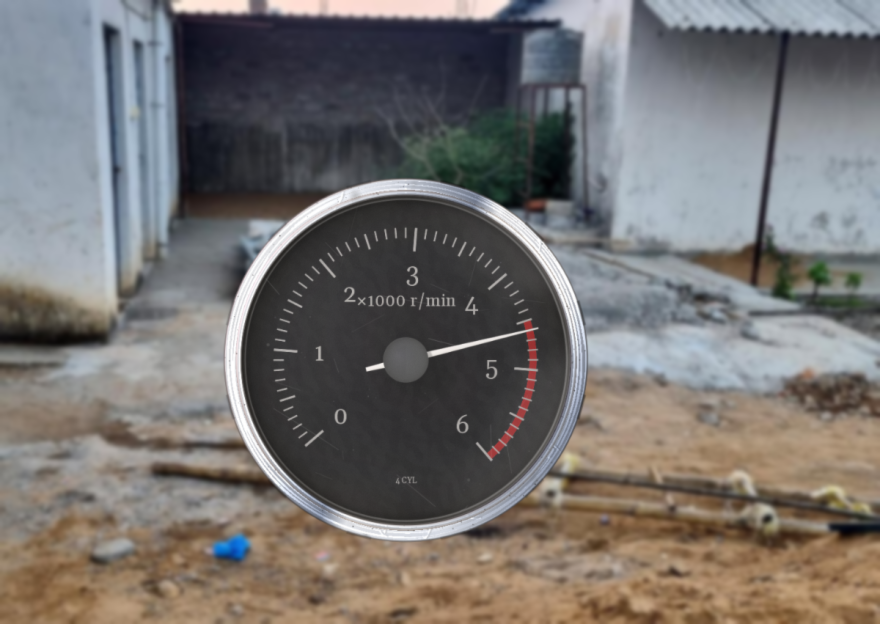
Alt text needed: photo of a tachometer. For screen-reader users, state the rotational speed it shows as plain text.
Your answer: 4600 rpm
